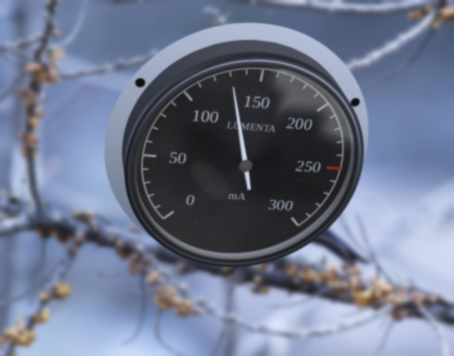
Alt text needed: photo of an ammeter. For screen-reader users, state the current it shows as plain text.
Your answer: 130 mA
